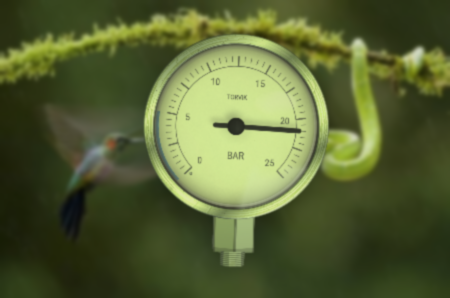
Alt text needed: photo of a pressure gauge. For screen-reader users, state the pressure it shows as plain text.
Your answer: 21 bar
